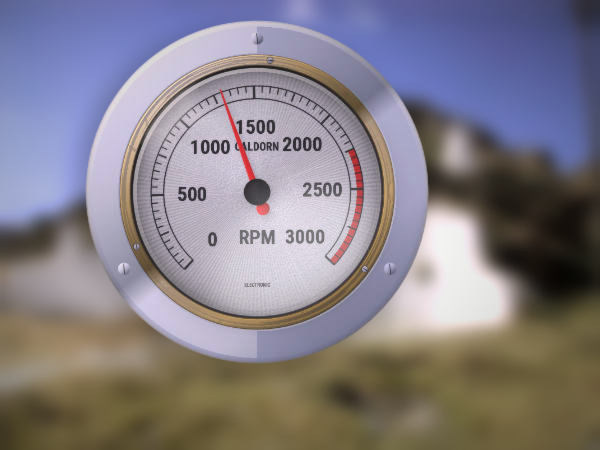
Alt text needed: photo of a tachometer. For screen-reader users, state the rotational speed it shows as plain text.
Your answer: 1300 rpm
